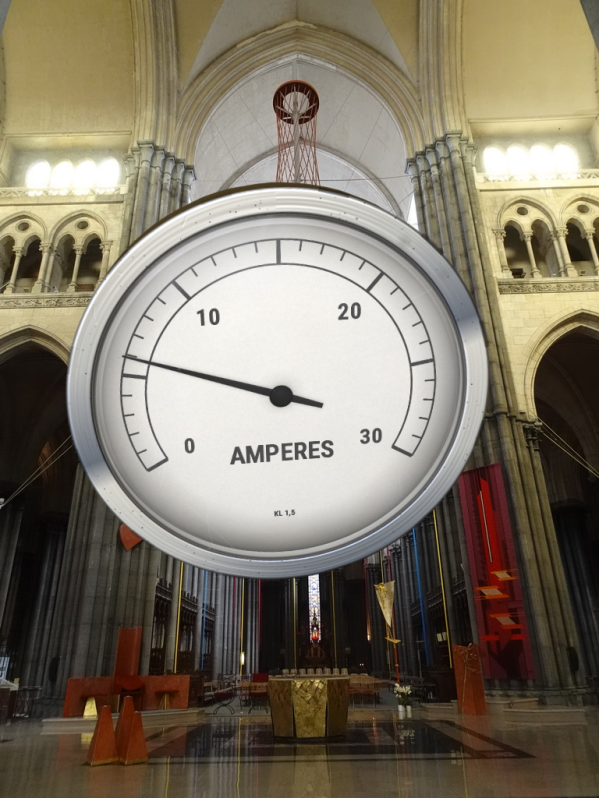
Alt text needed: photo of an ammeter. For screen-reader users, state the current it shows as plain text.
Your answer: 6 A
